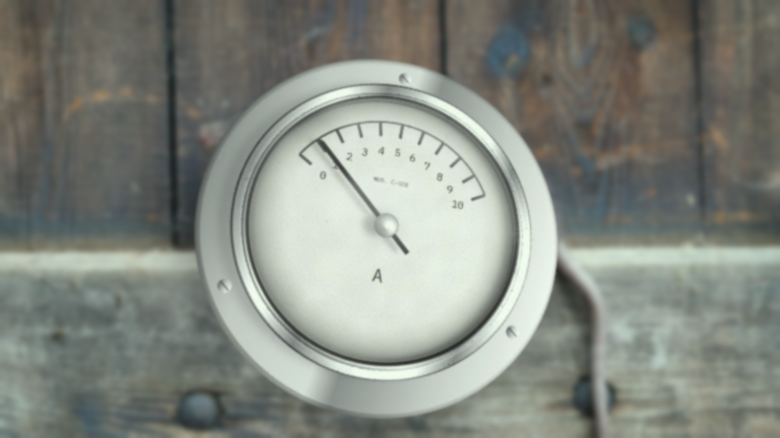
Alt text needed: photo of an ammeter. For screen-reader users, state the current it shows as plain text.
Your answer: 1 A
